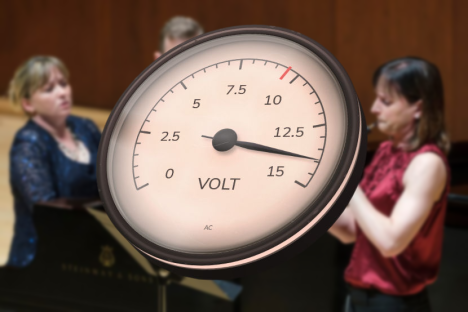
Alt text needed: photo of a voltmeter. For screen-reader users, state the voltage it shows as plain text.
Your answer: 14 V
